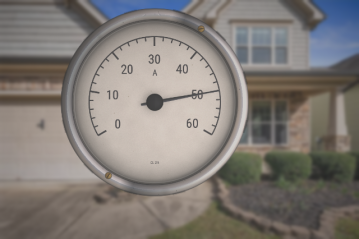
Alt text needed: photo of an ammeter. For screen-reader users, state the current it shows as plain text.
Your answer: 50 A
